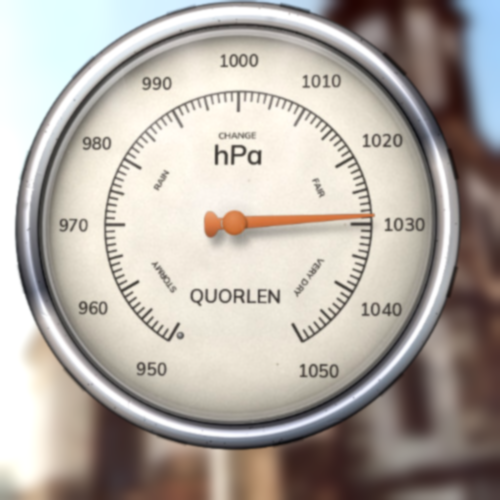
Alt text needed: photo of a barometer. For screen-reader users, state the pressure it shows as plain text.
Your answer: 1029 hPa
